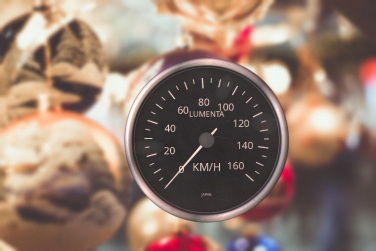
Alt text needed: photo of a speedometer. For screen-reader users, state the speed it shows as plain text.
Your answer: 0 km/h
